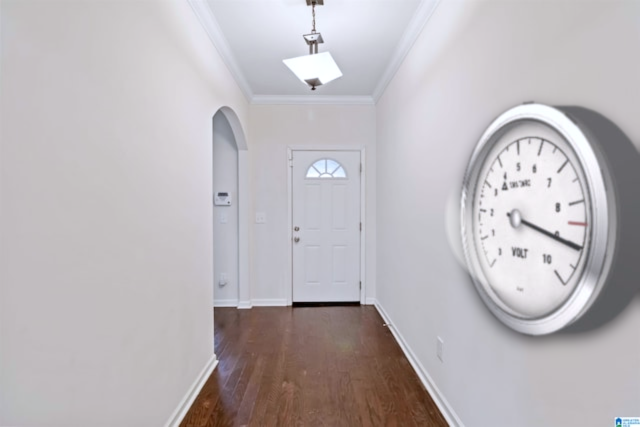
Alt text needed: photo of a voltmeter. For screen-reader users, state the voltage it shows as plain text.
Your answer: 9 V
